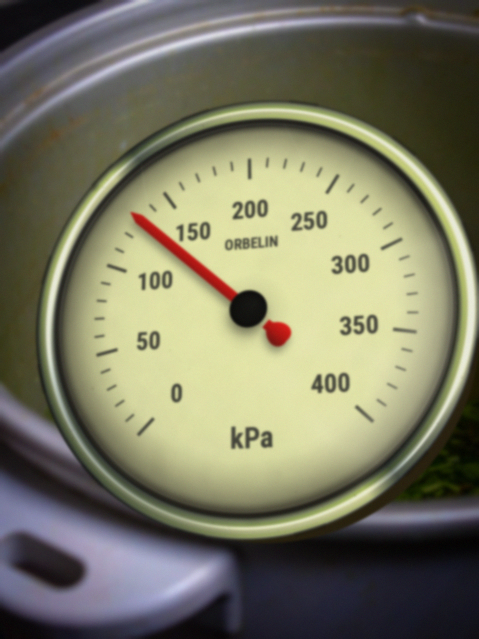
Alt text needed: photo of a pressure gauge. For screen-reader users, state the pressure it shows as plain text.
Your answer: 130 kPa
